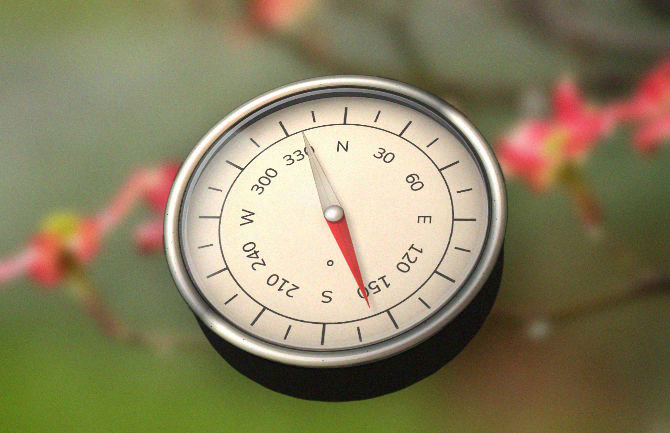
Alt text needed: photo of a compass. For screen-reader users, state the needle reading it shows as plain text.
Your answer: 157.5 °
